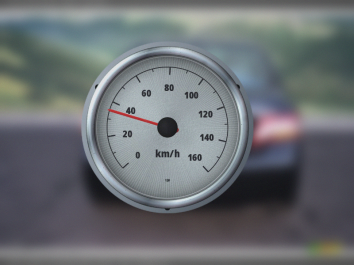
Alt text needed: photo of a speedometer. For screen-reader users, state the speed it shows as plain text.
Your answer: 35 km/h
